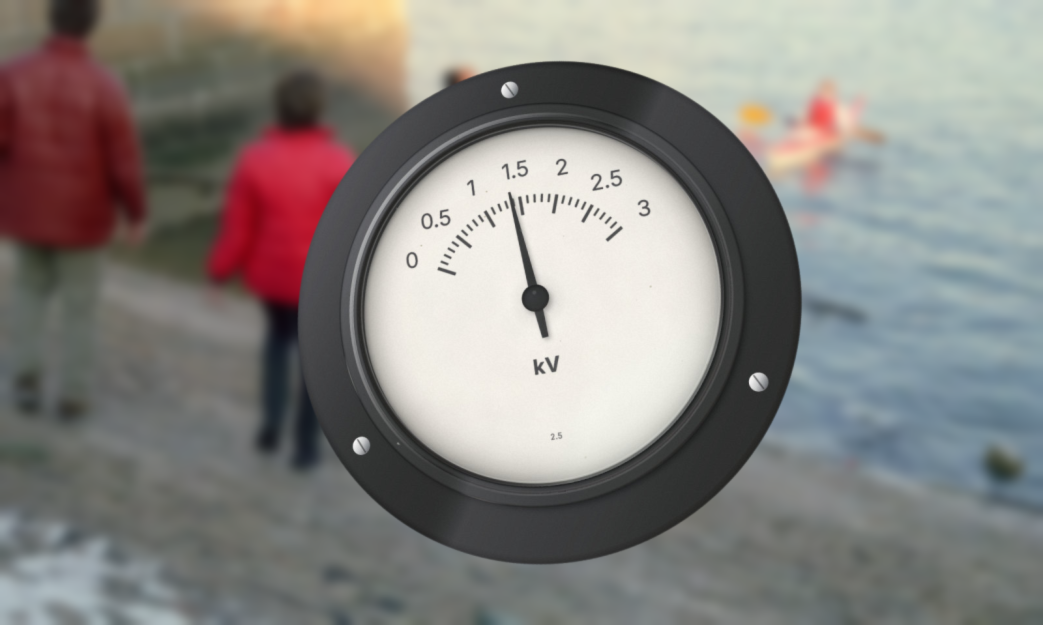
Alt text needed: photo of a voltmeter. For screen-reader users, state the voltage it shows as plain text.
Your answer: 1.4 kV
